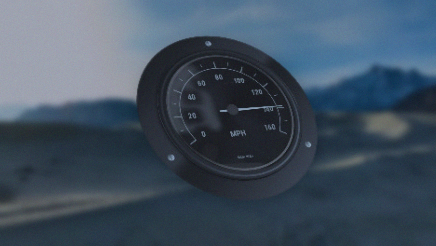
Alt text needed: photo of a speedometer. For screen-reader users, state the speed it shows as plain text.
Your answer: 140 mph
